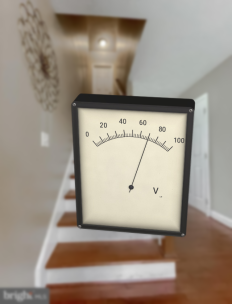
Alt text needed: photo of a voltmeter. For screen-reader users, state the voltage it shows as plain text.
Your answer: 70 V
